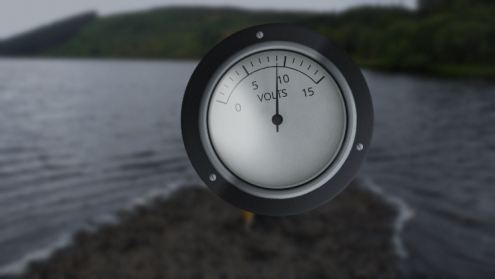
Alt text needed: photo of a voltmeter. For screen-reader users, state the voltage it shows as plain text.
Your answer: 9 V
